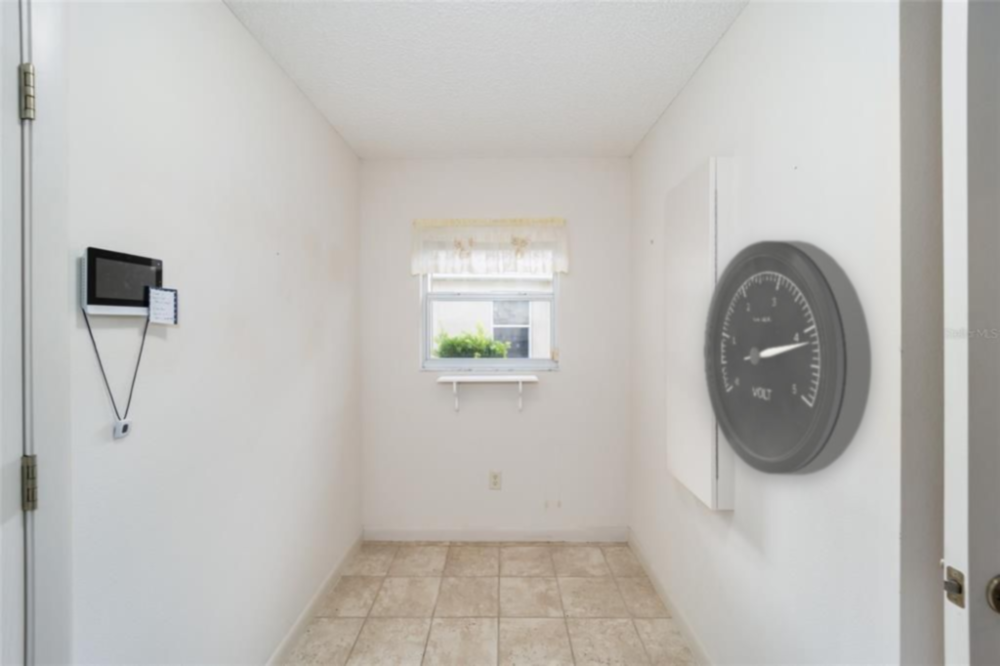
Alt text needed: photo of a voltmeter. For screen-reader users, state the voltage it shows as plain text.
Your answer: 4.2 V
